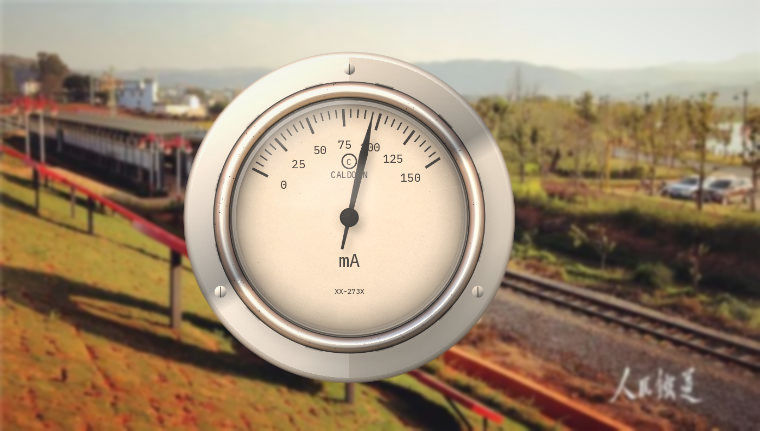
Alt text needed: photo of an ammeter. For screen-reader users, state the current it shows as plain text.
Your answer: 95 mA
